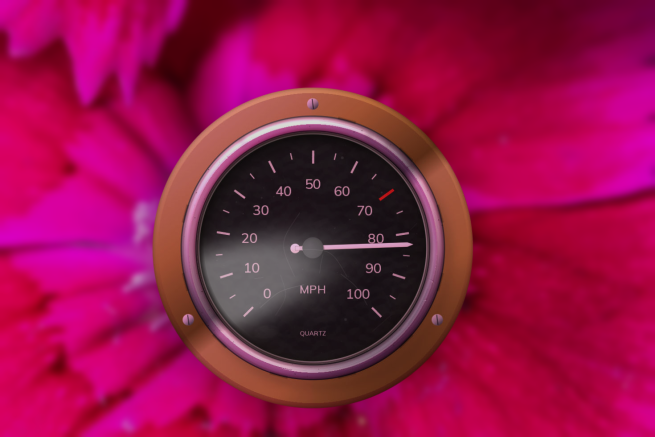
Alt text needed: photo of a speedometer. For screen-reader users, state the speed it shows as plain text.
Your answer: 82.5 mph
